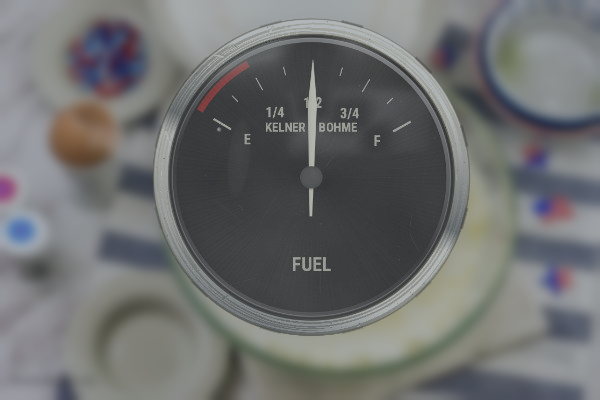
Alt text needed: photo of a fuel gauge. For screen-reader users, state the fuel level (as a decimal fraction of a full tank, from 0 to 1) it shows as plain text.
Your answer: 0.5
